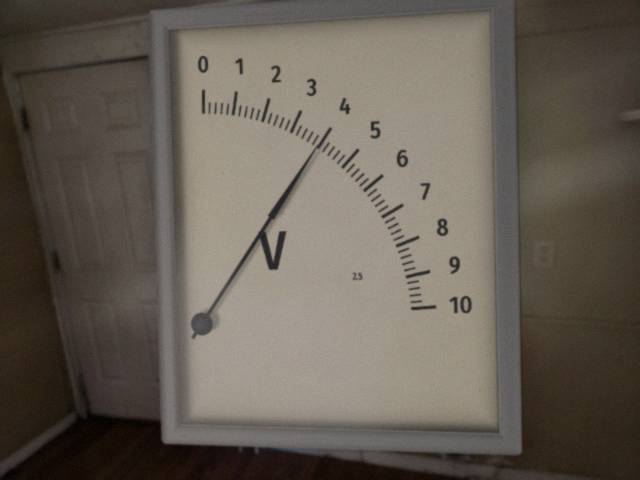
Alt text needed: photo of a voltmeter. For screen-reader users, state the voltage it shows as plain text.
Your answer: 4 V
